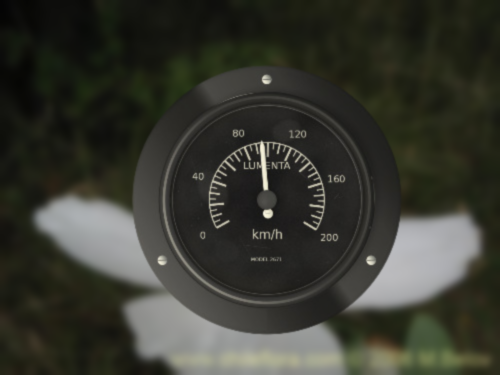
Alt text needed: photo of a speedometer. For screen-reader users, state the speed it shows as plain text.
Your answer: 95 km/h
